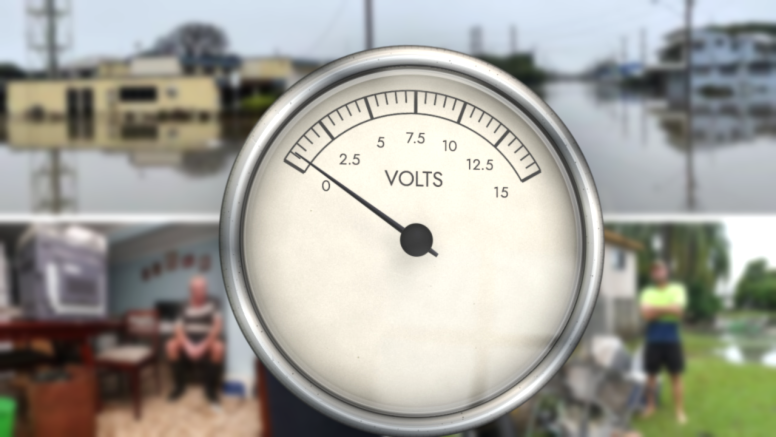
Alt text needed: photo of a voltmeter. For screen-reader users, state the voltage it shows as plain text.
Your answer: 0.5 V
